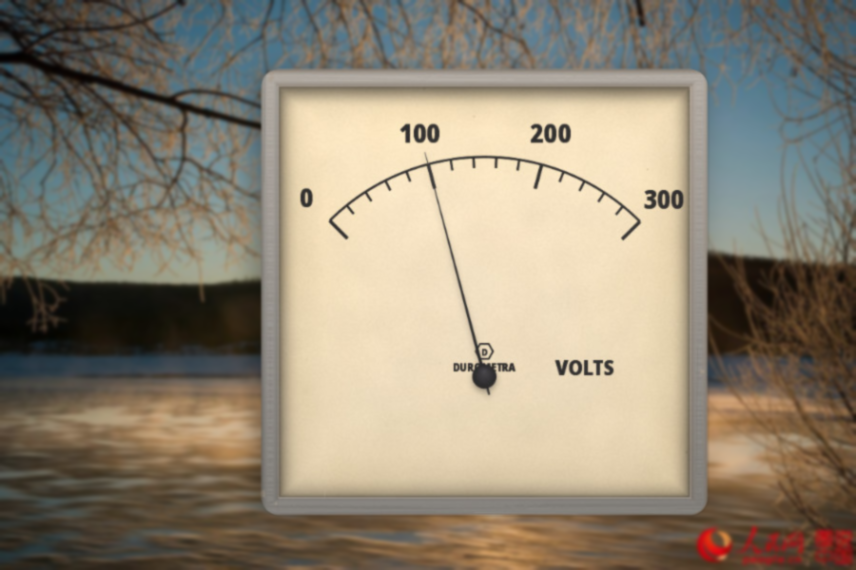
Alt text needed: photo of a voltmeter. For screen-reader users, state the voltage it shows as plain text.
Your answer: 100 V
